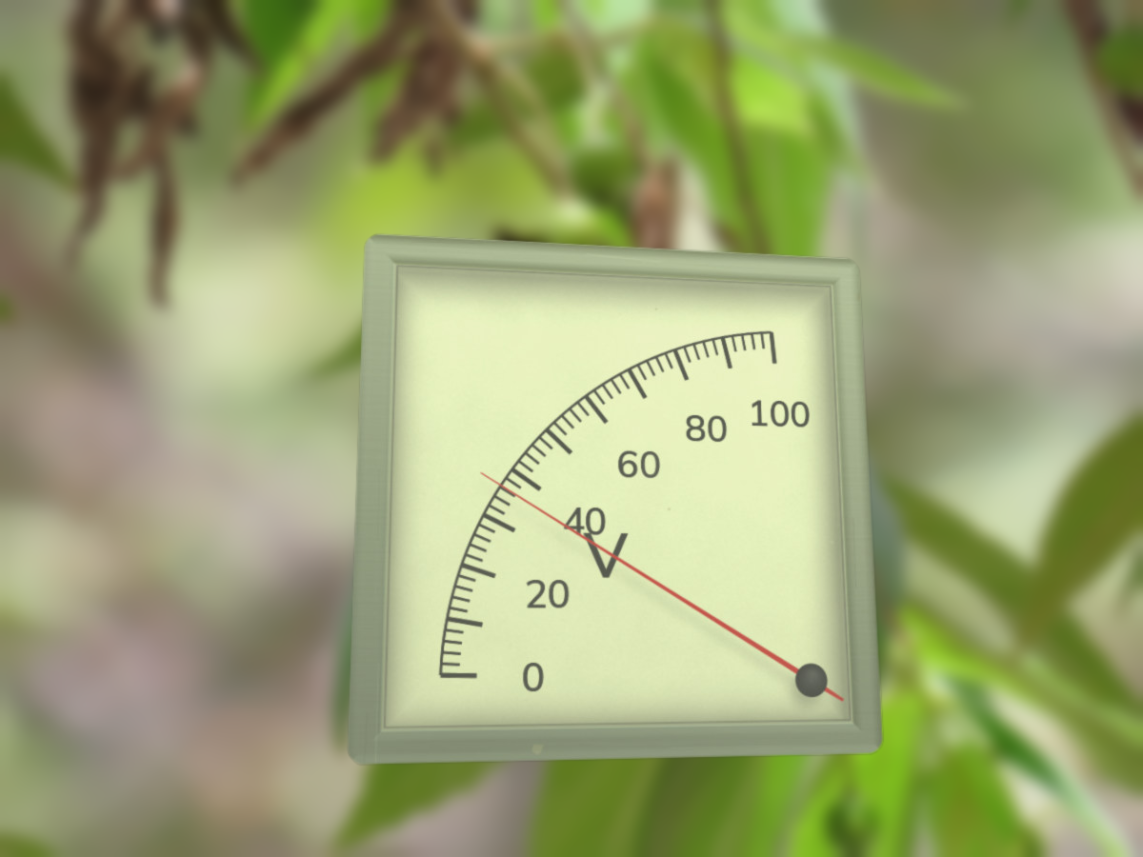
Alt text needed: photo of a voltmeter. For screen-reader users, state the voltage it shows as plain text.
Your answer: 36 V
